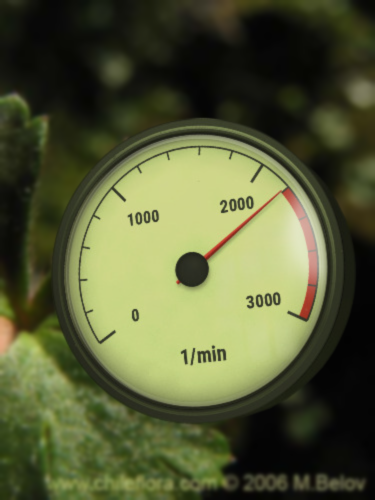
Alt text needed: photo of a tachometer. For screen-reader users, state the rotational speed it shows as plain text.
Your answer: 2200 rpm
